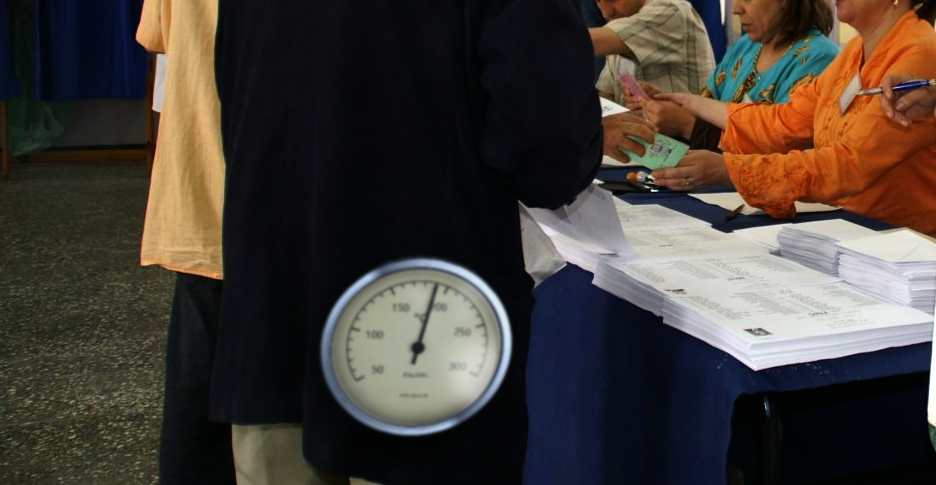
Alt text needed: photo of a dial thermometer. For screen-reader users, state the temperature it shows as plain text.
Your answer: 190 °C
